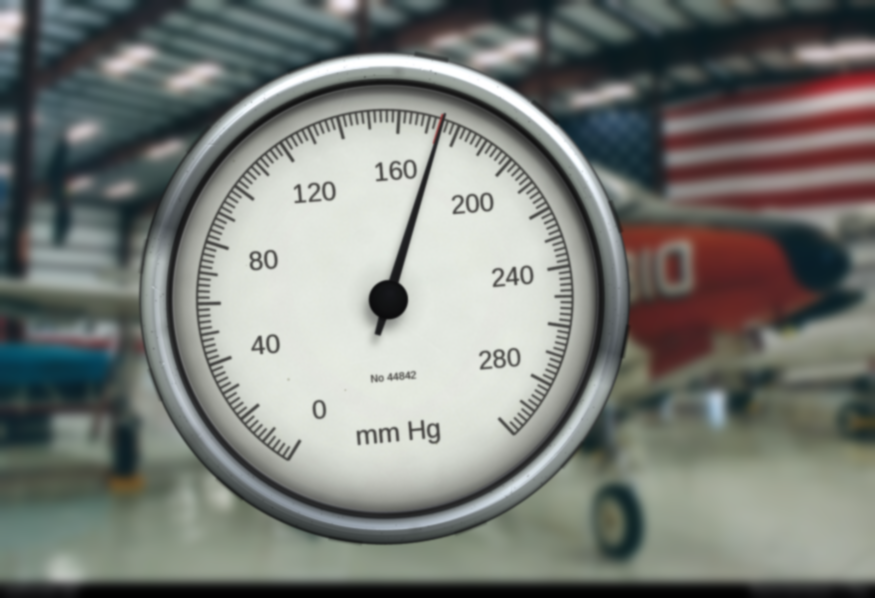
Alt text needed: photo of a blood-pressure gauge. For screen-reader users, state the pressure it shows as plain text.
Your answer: 174 mmHg
